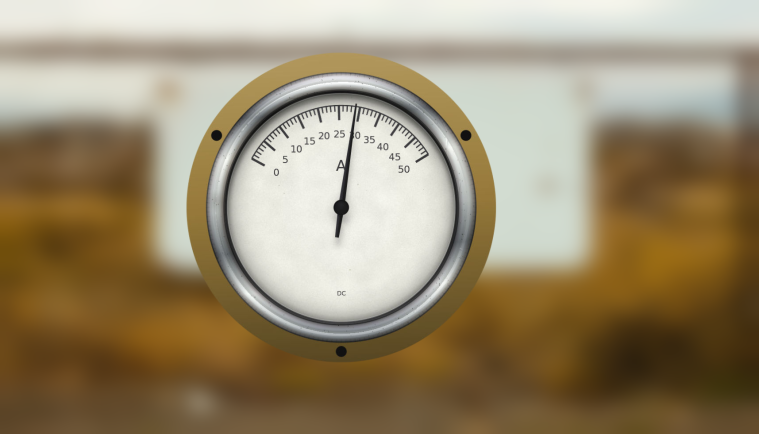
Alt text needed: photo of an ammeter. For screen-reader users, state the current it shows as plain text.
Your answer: 29 A
